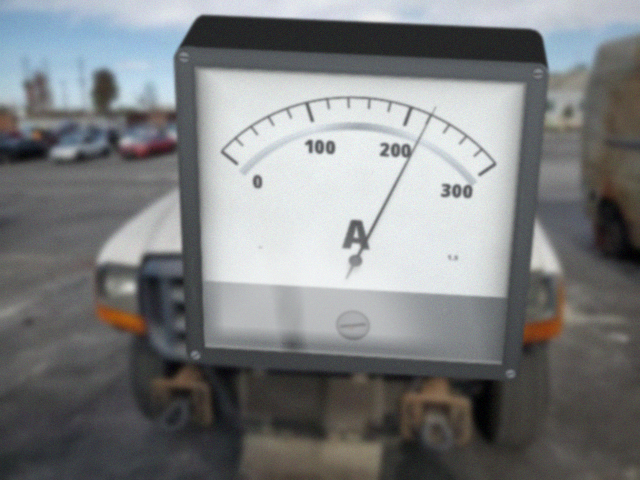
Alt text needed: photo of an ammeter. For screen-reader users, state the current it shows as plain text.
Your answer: 220 A
